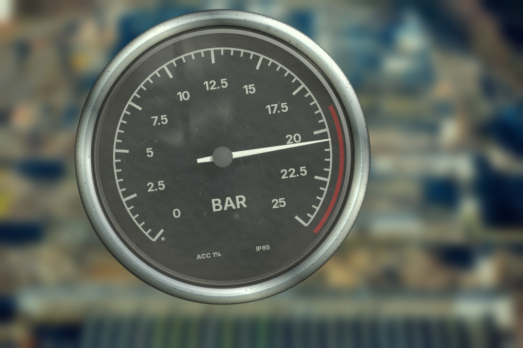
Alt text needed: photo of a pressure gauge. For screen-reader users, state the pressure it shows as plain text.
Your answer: 20.5 bar
